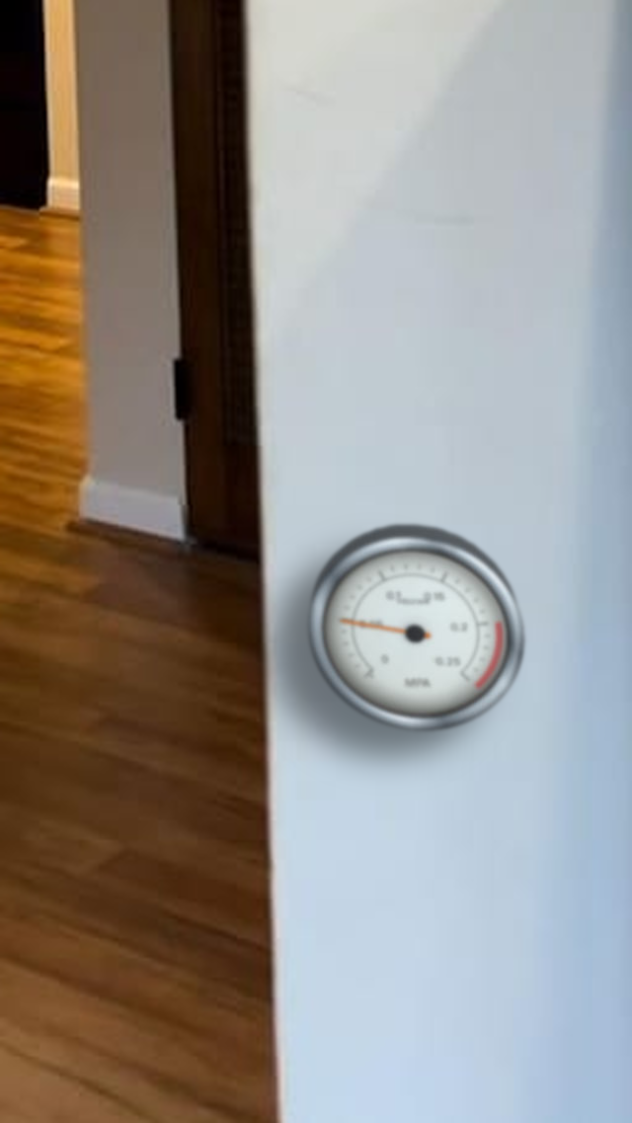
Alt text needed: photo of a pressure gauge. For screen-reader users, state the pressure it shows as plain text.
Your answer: 0.05 MPa
